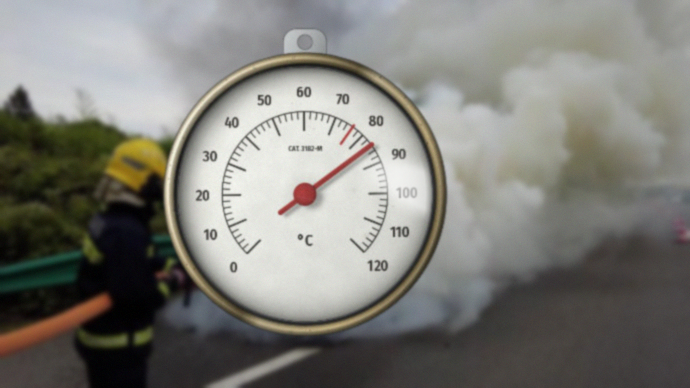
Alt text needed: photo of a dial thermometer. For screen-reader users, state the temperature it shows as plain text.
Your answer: 84 °C
